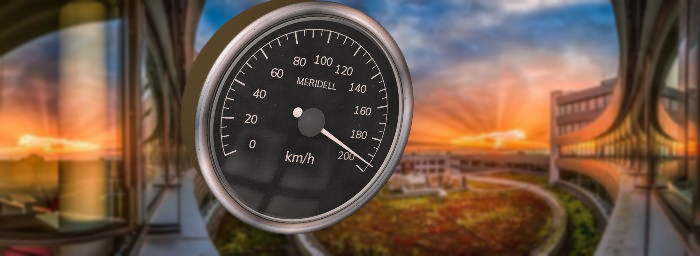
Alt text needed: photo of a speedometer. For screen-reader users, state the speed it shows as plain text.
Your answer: 195 km/h
